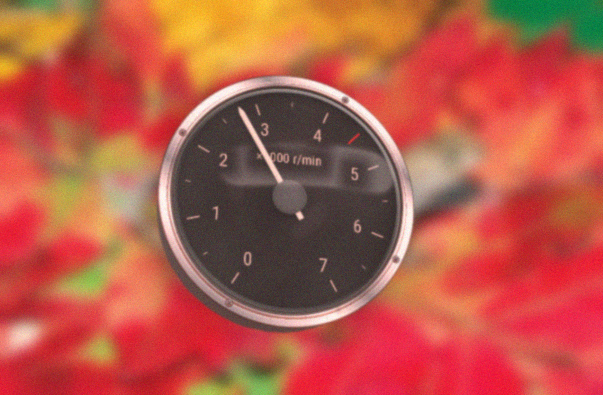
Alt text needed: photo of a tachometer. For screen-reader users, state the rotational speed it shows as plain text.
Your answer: 2750 rpm
